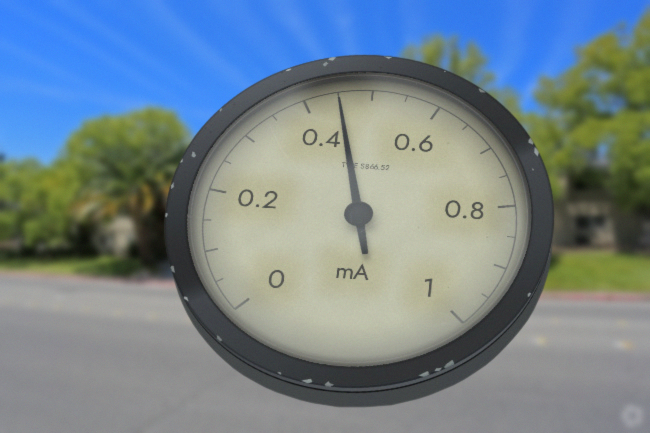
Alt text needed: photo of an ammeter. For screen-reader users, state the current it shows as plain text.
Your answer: 0.45 mA
